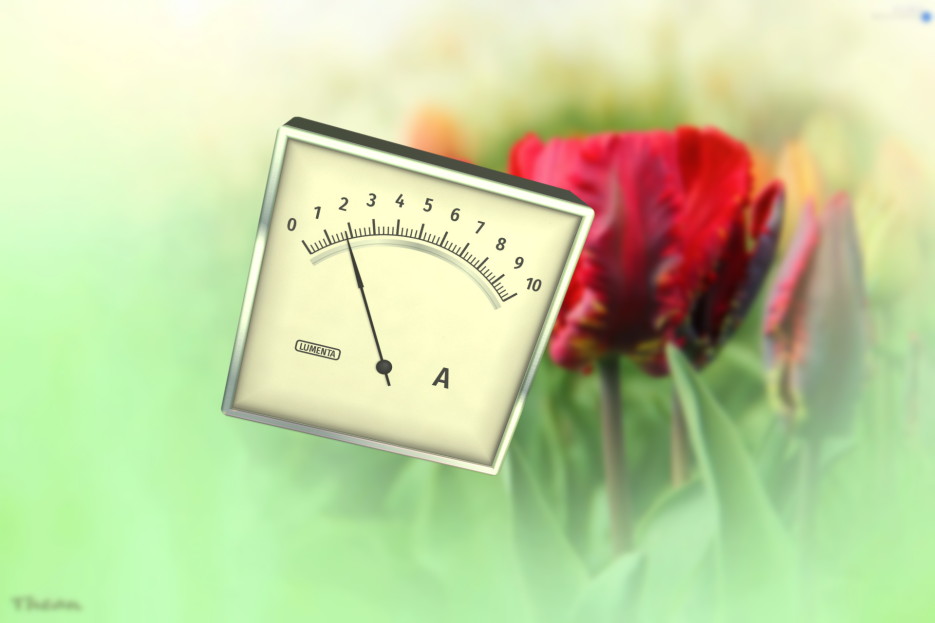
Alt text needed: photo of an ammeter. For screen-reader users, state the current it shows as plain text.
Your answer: 1.8 A
